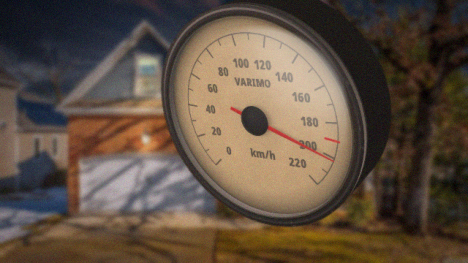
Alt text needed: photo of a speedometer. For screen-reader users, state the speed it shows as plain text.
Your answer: 200 km/h
